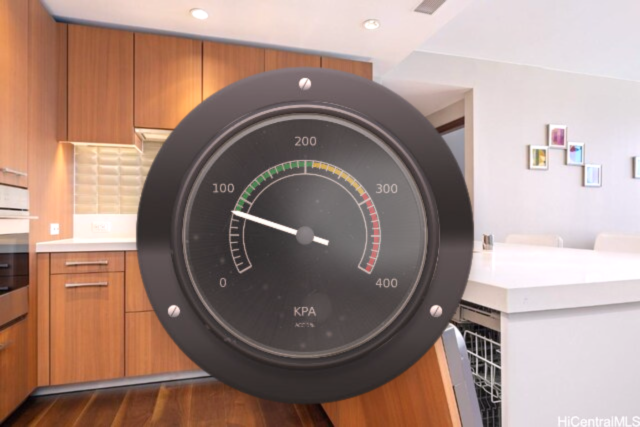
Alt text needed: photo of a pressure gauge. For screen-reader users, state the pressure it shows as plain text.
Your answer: 80 kPa
